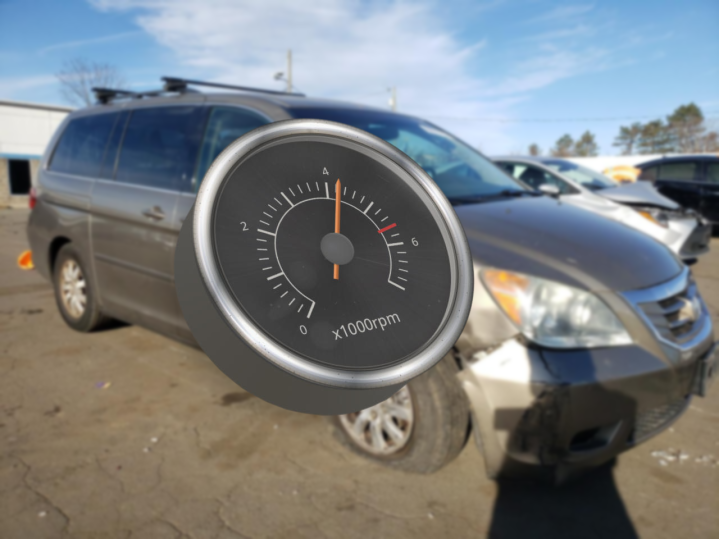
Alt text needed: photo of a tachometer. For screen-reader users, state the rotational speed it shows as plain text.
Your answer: 4200 rpm
